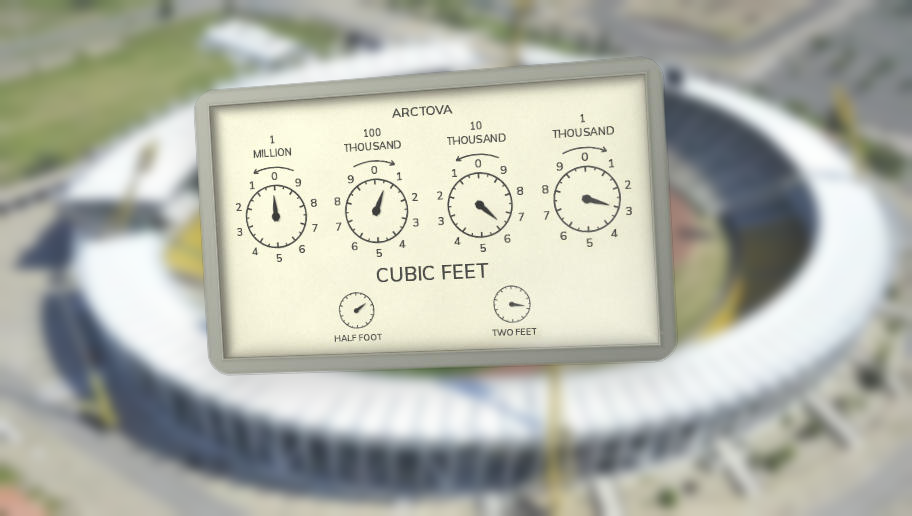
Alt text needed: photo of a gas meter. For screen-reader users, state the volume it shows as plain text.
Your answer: 6300 ft³
